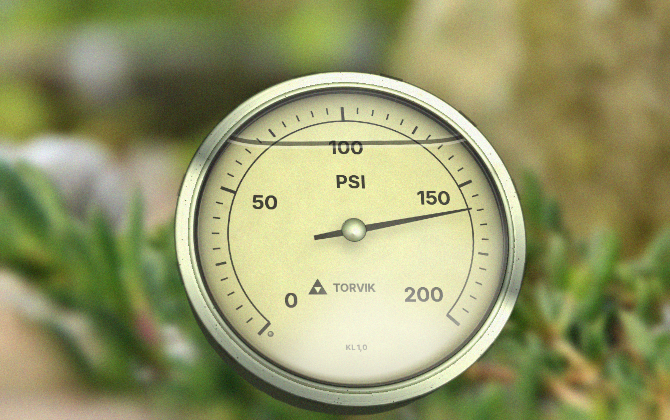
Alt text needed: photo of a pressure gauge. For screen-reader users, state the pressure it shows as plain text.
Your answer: 160 psi
